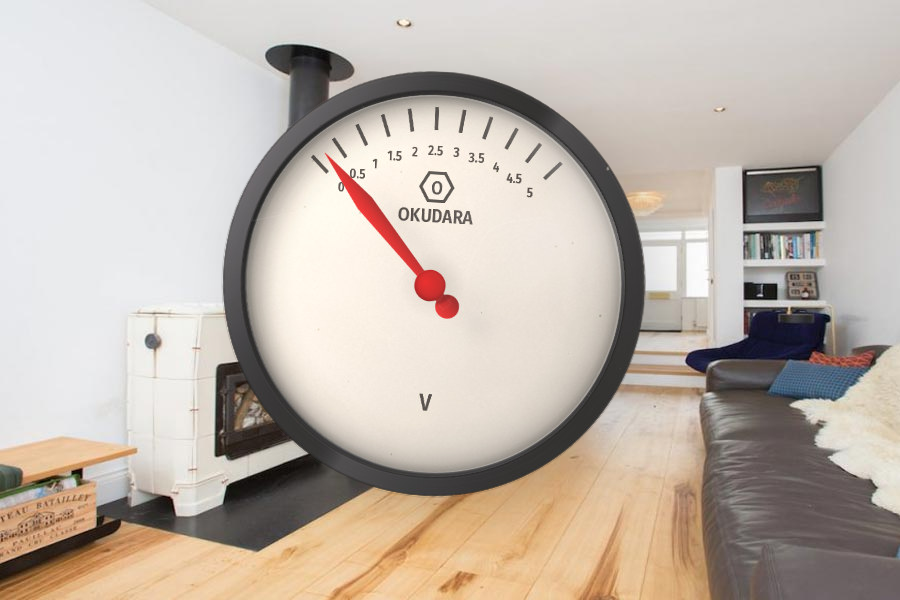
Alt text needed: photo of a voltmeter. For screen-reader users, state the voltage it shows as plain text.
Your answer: 0.25 V
